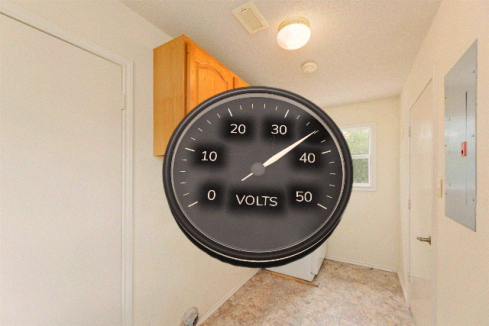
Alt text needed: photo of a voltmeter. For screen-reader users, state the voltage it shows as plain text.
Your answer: 36 V
